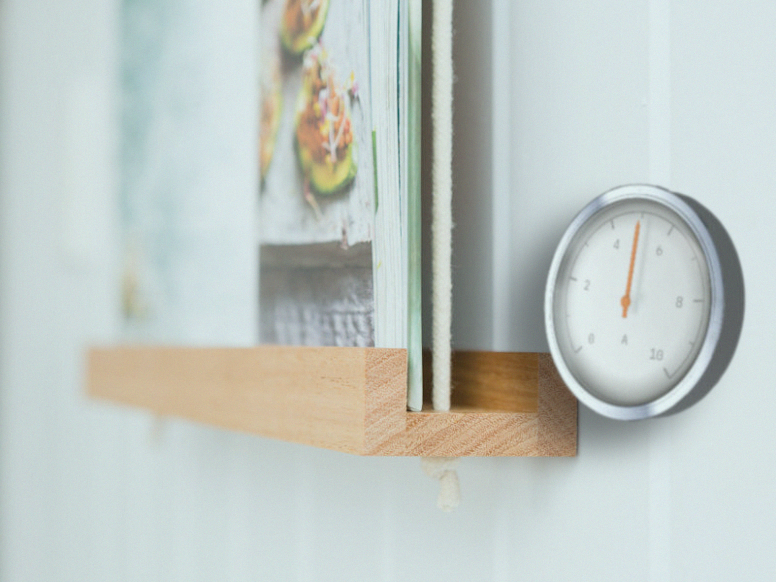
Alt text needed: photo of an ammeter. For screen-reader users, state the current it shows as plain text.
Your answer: 5 A
